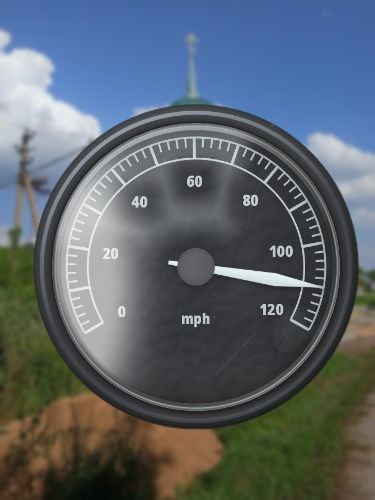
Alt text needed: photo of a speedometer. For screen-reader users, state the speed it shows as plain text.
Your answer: 110 mph
